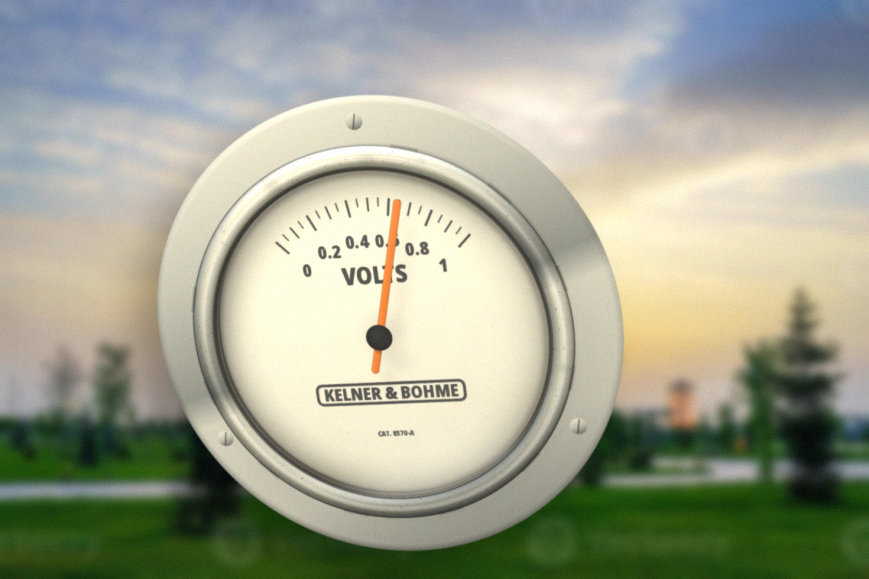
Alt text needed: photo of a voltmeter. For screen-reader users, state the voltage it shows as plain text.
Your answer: 0.65 V
